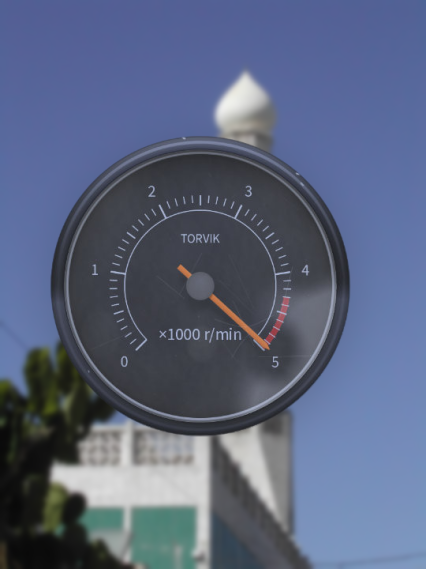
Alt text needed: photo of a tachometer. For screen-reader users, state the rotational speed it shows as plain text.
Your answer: 4950 rpm
